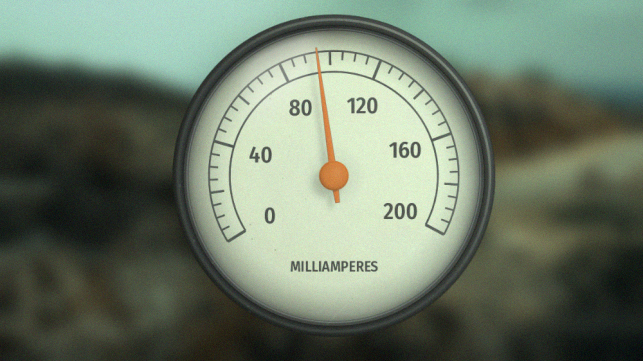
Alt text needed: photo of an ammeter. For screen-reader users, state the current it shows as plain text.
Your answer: 95 mA
